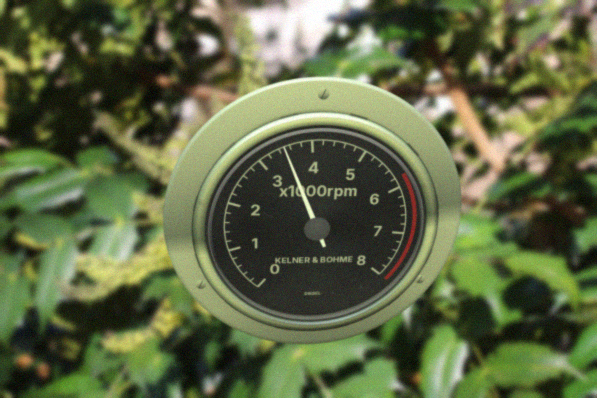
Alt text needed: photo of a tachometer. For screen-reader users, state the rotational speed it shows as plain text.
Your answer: 3500 rpm
